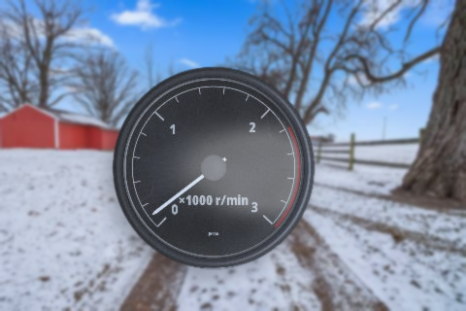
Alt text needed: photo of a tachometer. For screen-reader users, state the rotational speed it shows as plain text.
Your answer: 100 rpm
